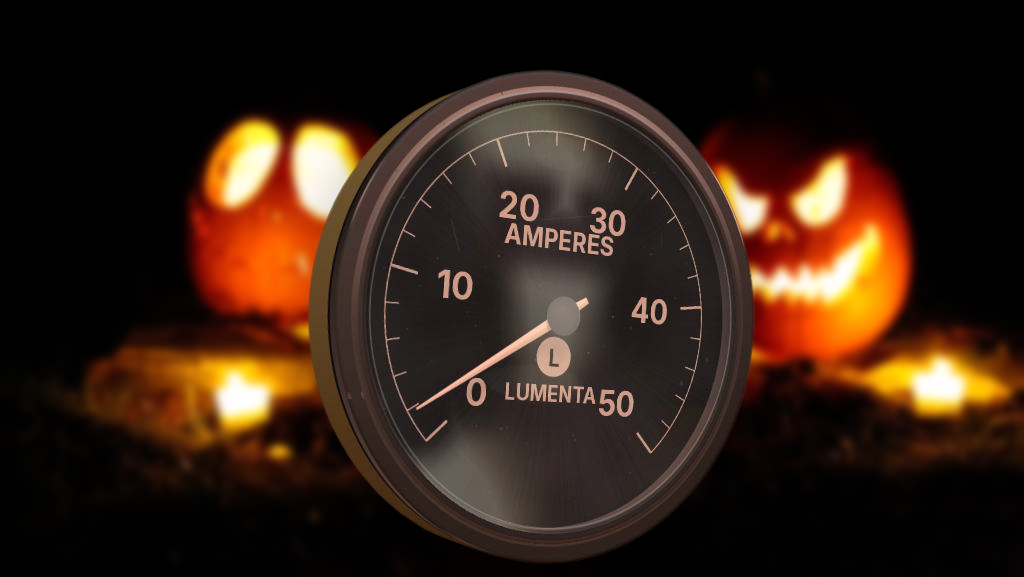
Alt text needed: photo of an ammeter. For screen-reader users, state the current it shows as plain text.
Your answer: 2 A
